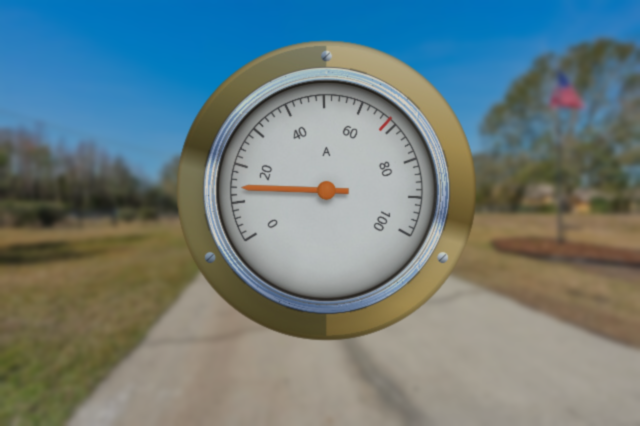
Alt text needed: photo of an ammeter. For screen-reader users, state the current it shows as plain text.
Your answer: 14 A
